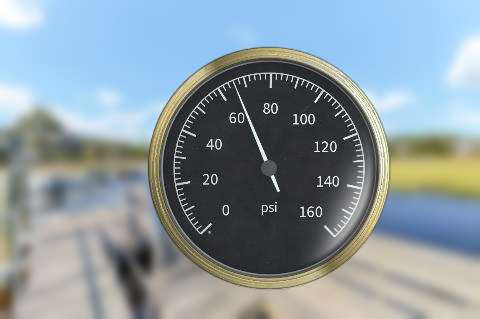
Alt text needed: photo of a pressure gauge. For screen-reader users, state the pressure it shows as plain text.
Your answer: 66 psi
